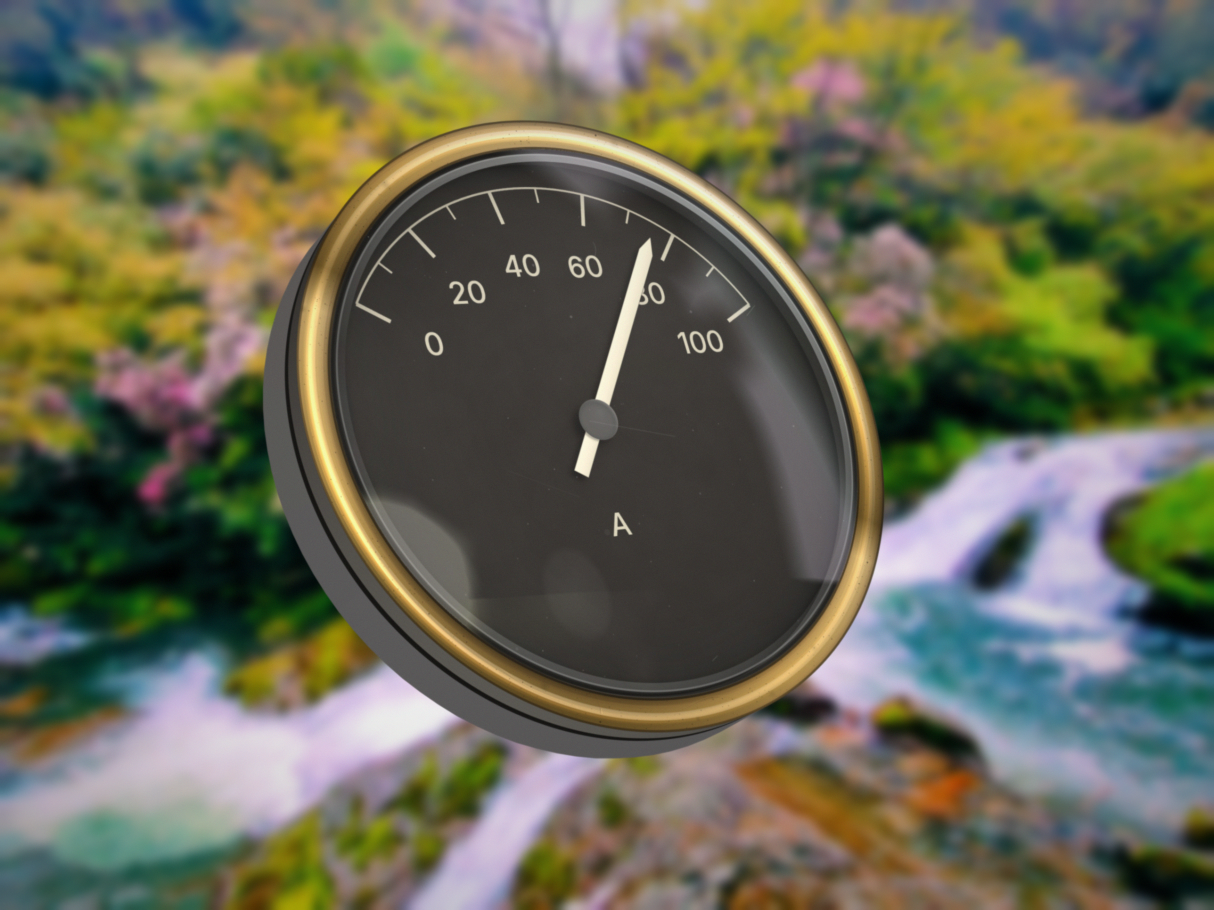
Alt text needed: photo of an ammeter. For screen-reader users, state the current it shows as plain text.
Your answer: 75 A
